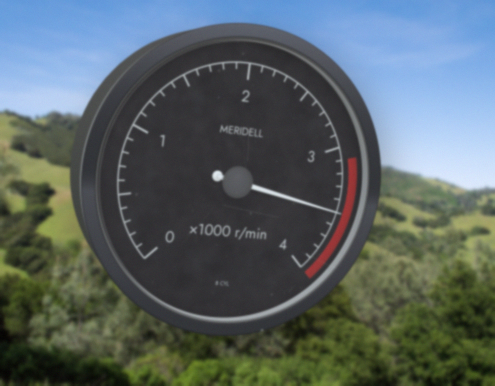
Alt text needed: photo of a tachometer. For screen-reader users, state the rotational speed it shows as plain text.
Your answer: 3500 rpm
